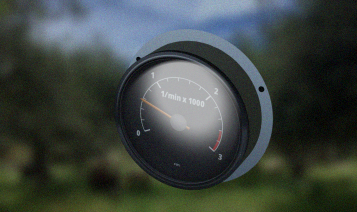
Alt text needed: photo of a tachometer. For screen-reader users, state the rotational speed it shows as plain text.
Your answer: 600 rpm
